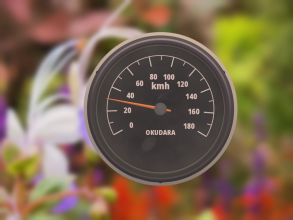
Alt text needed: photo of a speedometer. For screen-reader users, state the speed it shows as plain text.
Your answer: 30 km/h
